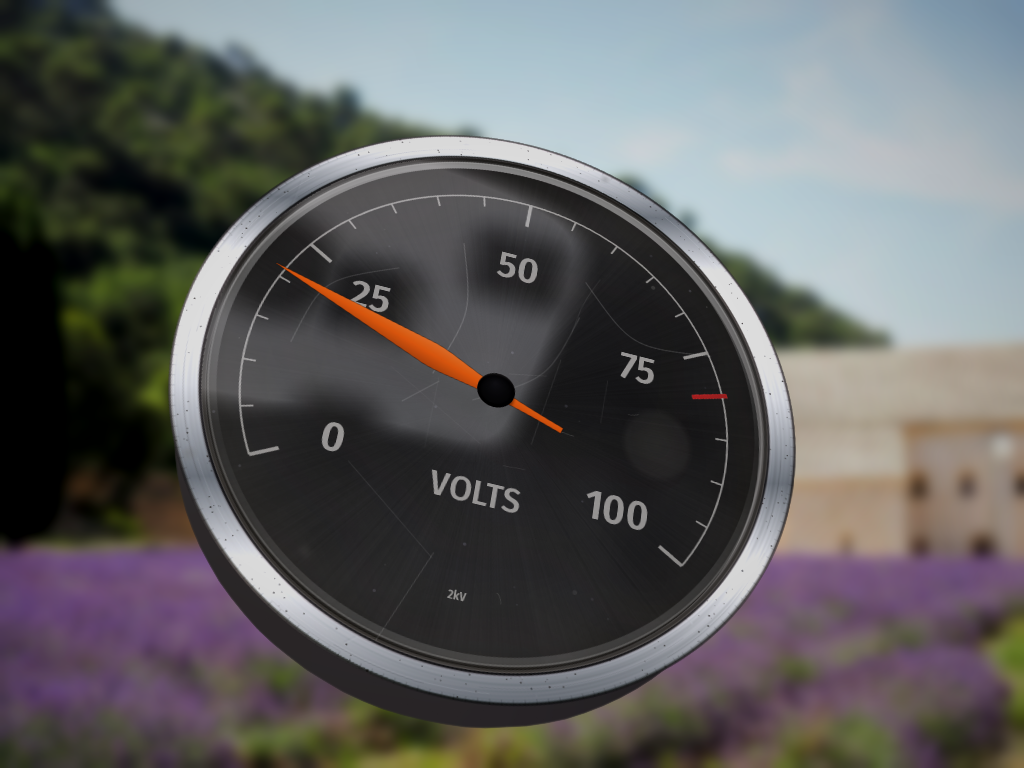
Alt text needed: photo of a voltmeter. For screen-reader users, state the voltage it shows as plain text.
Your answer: 20 V
